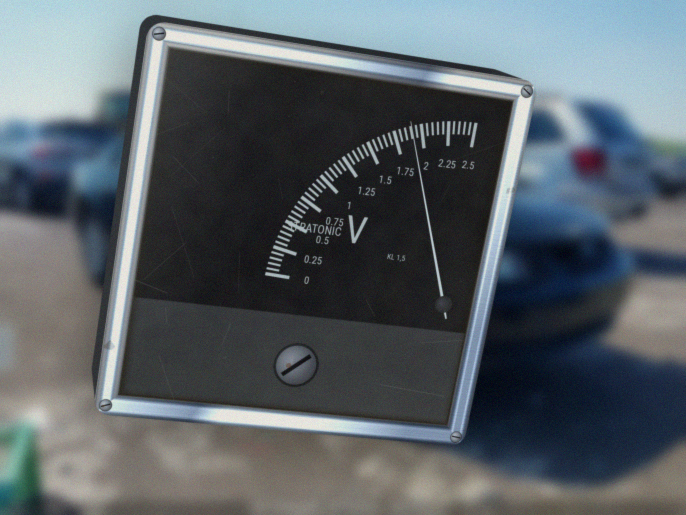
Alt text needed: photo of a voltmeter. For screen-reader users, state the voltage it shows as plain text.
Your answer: 1.9 V
